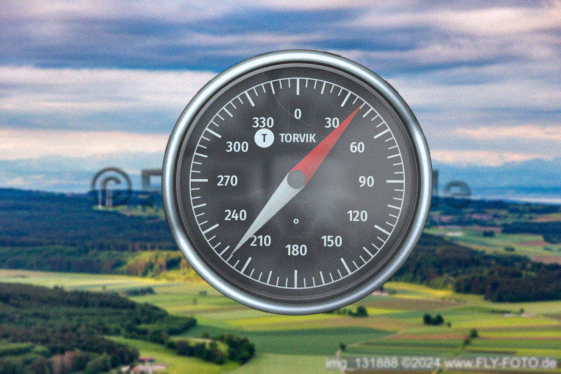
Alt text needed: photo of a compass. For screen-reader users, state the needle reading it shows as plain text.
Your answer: 40 °
